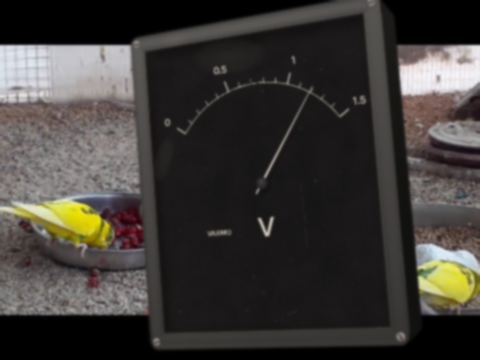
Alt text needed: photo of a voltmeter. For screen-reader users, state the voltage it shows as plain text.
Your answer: 1.2 V
